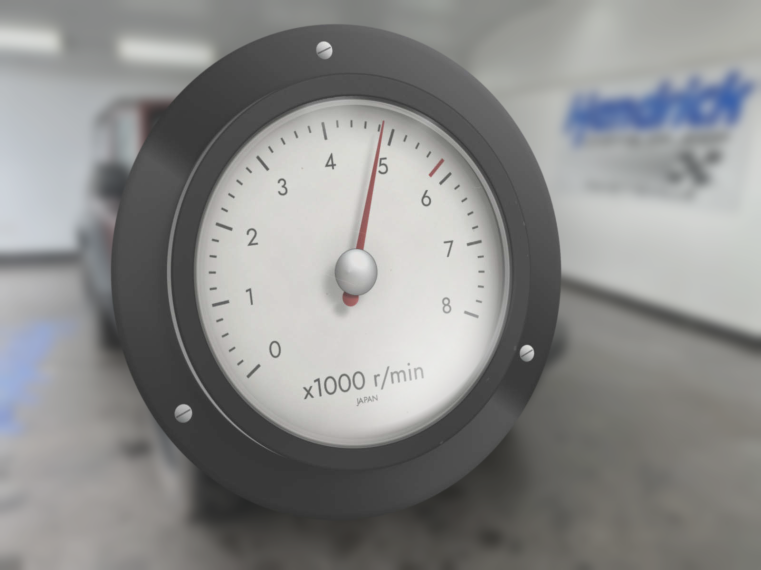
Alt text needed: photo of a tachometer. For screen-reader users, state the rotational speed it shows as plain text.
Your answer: 4800 rpm
